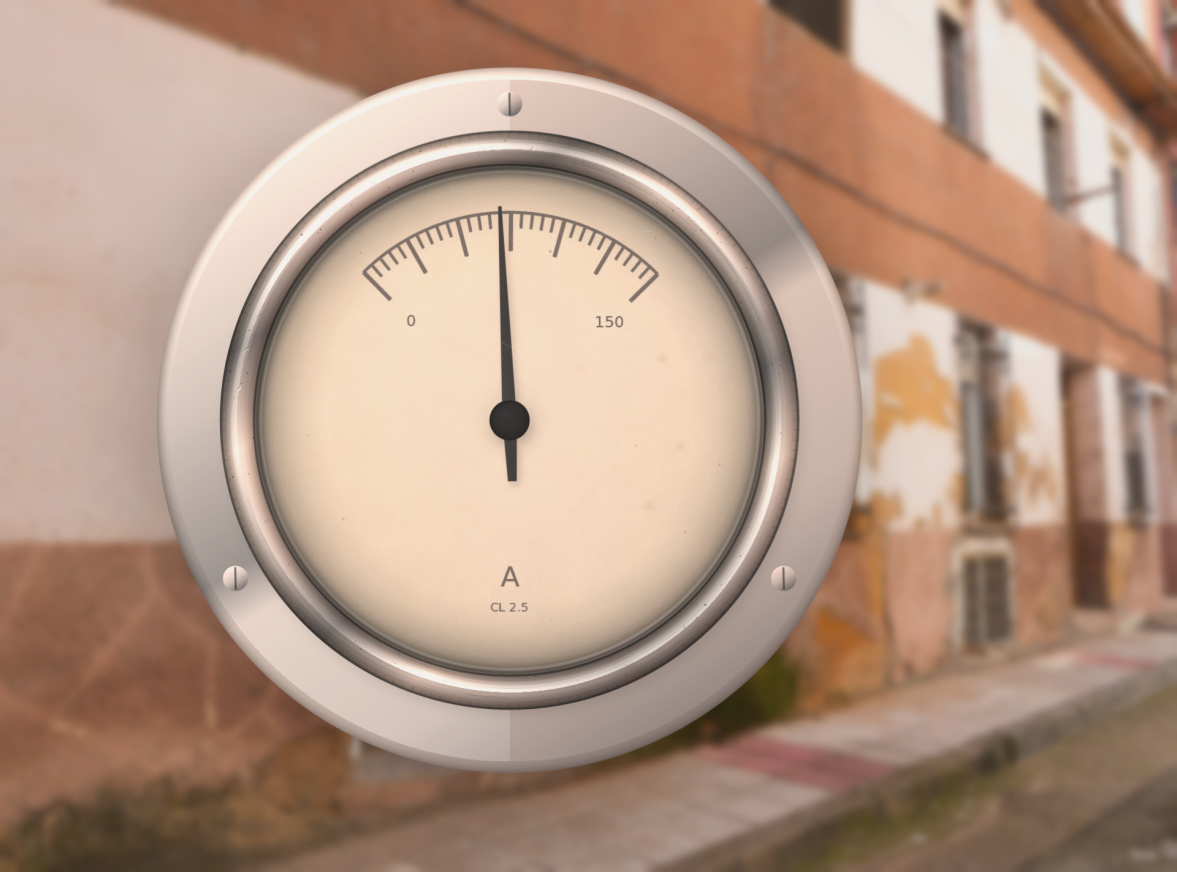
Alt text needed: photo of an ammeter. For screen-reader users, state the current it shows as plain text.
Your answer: 70 A
